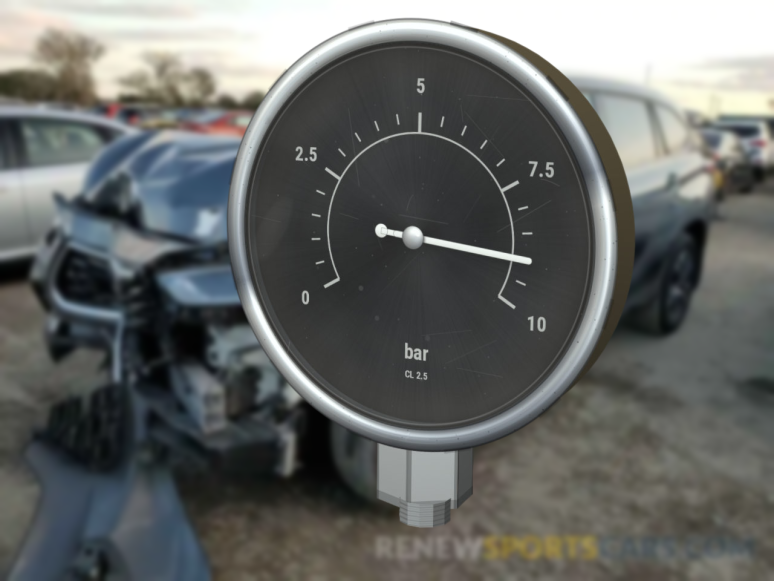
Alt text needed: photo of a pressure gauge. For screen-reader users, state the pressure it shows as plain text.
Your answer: 9 bar
